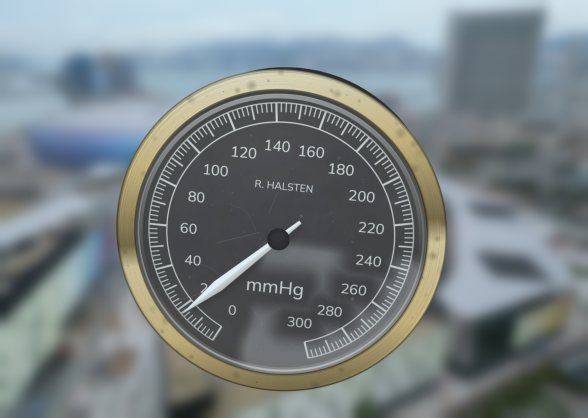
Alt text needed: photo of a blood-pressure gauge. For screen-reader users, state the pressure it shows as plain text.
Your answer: 18 mmHg
